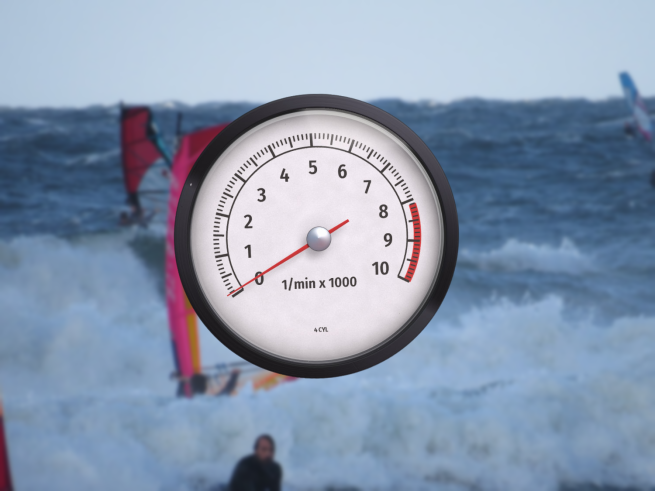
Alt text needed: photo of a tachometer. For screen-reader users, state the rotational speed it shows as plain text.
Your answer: 100 rpm
